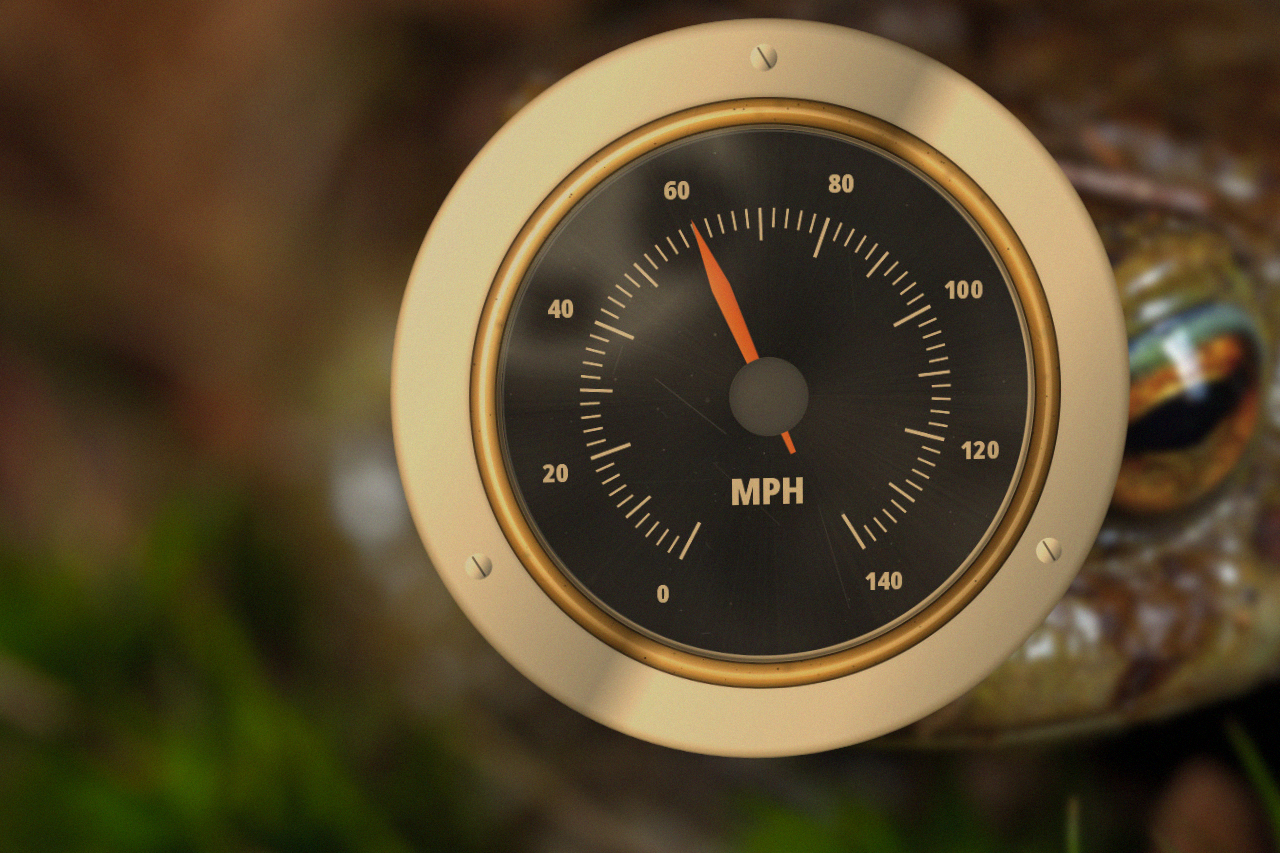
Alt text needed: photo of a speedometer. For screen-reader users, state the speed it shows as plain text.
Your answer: 60 mph
